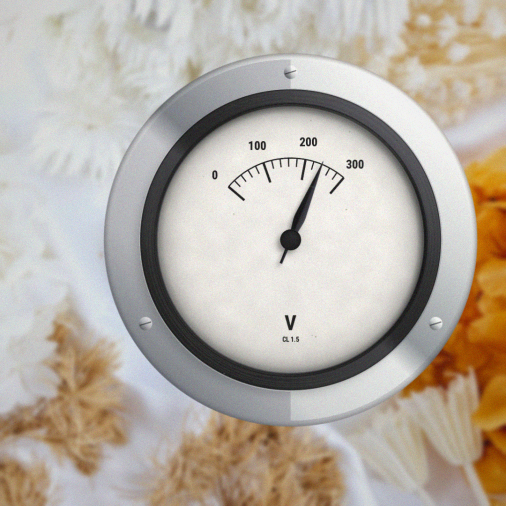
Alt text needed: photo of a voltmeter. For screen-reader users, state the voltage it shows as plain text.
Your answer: 240 V
